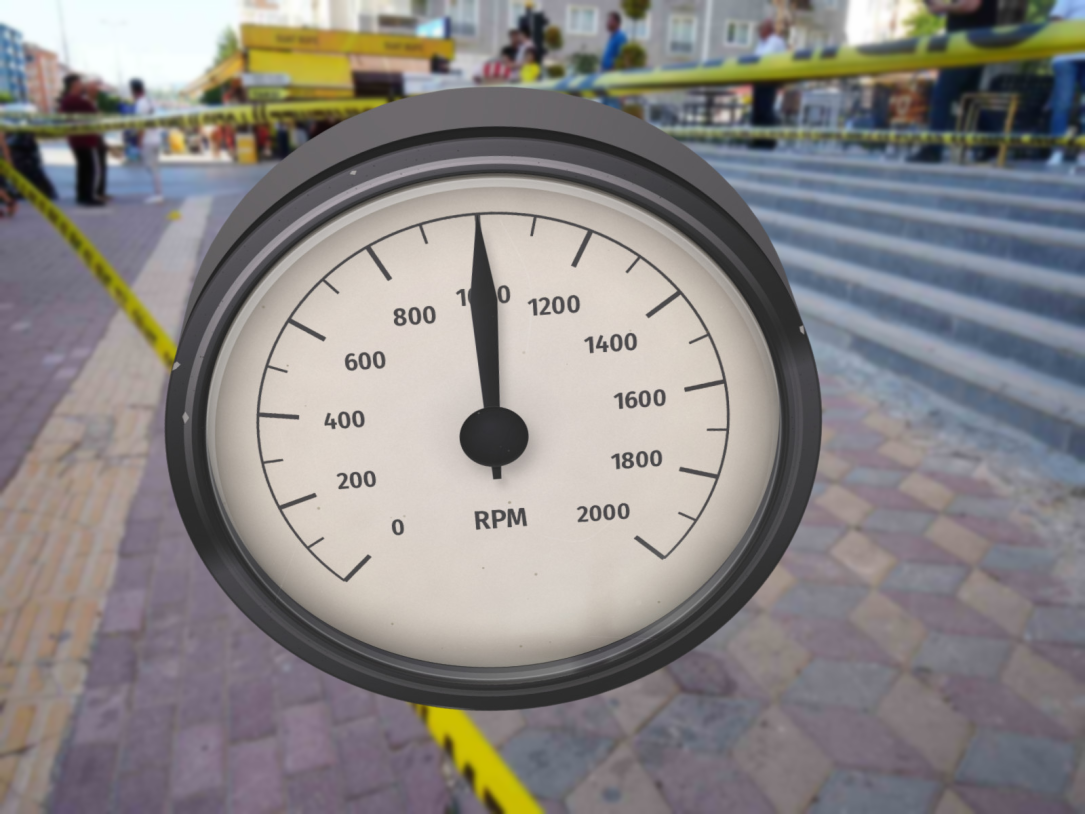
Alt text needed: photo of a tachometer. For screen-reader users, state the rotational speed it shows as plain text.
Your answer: 1000 rpm
